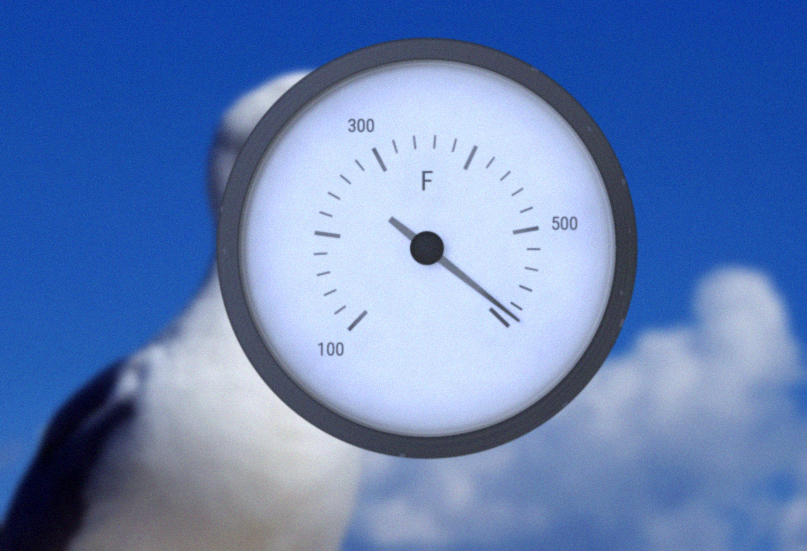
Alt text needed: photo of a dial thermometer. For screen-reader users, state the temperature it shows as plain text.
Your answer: 590 °F
